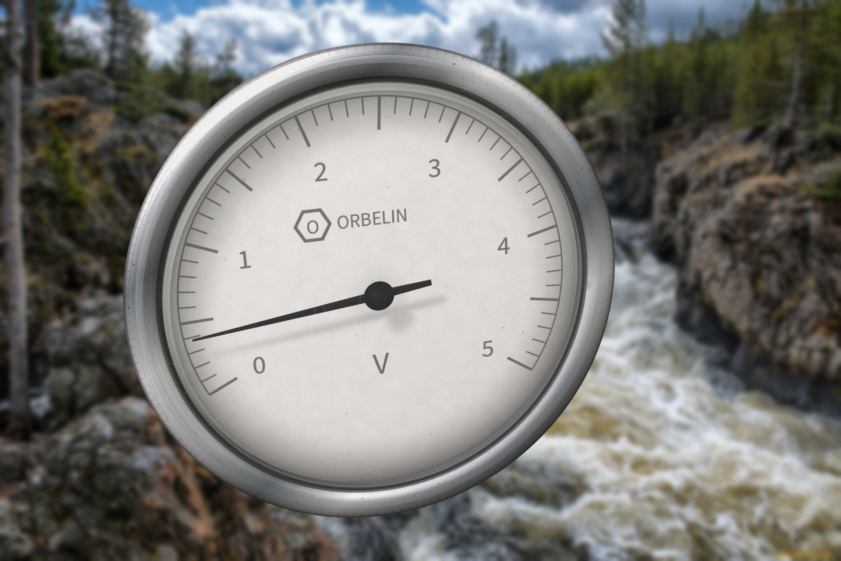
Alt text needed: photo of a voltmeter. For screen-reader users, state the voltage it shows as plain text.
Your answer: 0.4 V
